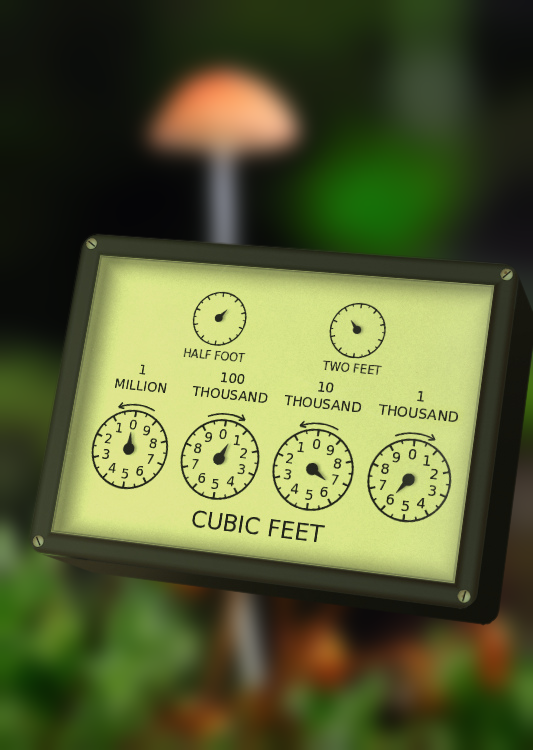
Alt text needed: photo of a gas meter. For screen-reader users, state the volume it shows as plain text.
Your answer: 6600 ft³
